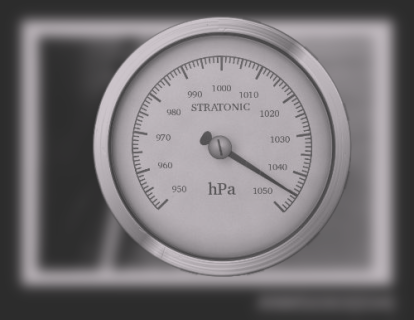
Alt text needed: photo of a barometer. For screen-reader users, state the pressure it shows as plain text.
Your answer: 1045 hPa
